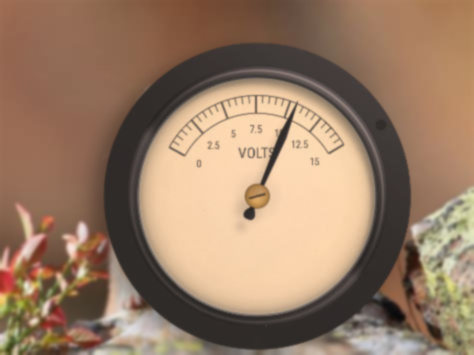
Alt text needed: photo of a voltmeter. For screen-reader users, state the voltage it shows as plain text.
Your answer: 10.5 V
